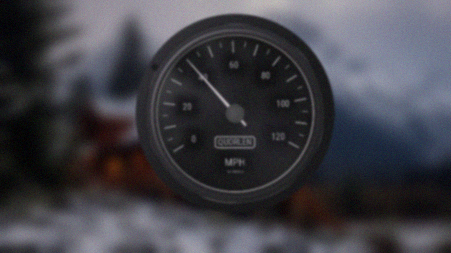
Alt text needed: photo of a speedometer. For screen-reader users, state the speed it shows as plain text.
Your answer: 40 mph
